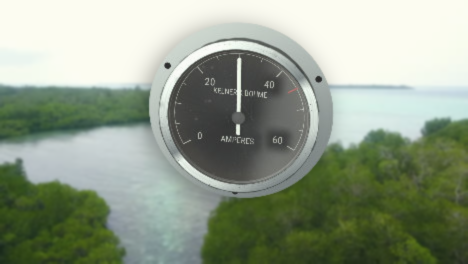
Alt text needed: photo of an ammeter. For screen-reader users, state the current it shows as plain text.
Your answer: 30 A
